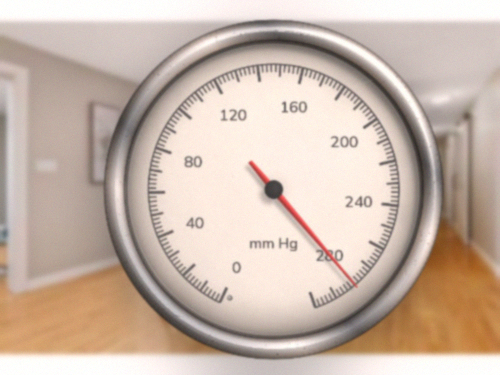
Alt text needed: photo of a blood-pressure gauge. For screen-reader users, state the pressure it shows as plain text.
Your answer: 280 mmHg
